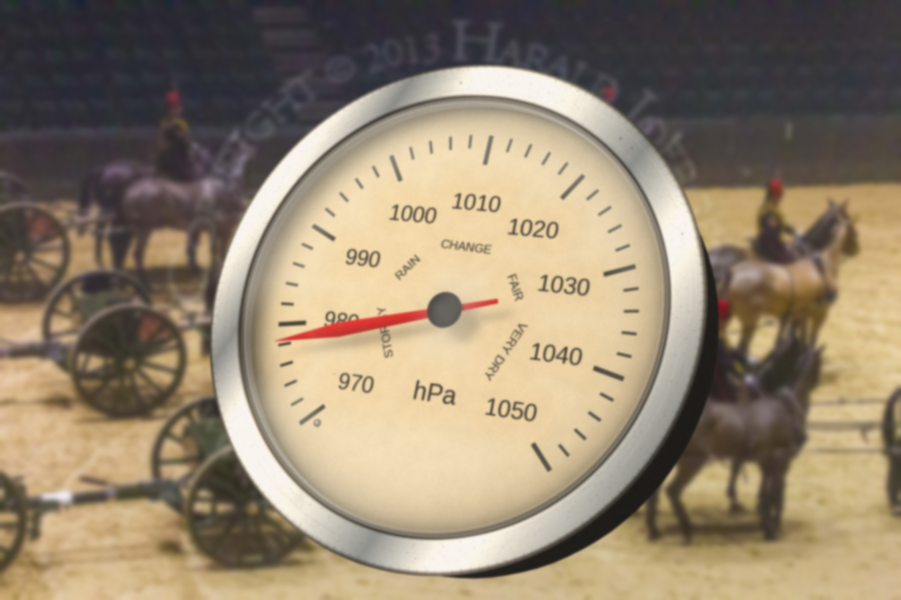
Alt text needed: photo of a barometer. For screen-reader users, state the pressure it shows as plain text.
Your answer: 978 hPa
